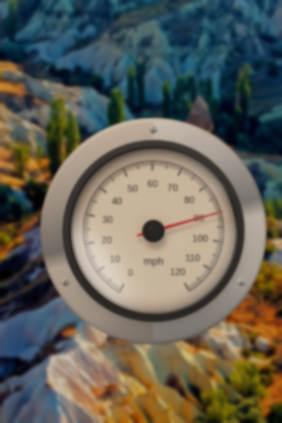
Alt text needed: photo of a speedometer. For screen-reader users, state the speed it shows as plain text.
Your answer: 90 mph
